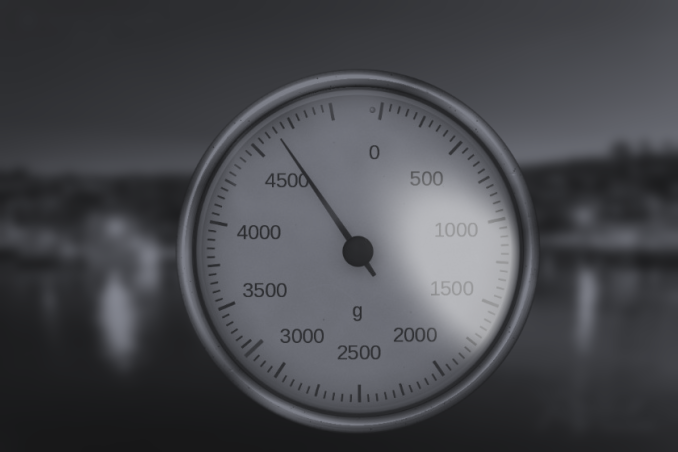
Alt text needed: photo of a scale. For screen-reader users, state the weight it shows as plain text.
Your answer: 4650 g
